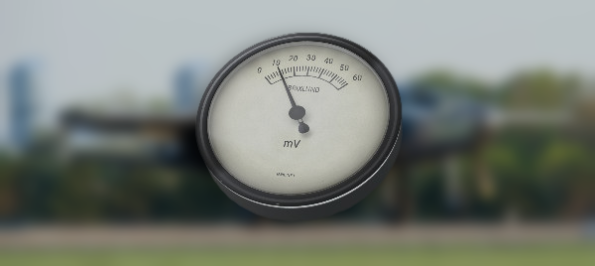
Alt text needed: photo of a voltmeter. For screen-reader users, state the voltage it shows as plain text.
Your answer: 10 mV
